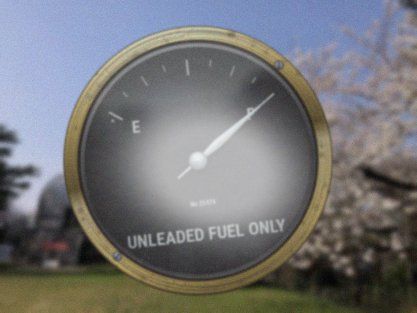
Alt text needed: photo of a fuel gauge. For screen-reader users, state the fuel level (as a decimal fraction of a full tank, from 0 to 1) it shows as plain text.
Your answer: 1
